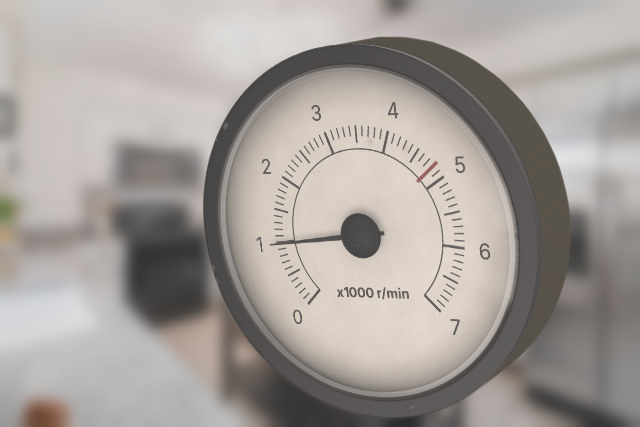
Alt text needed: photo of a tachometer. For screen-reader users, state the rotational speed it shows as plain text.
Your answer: 1000 rpm
